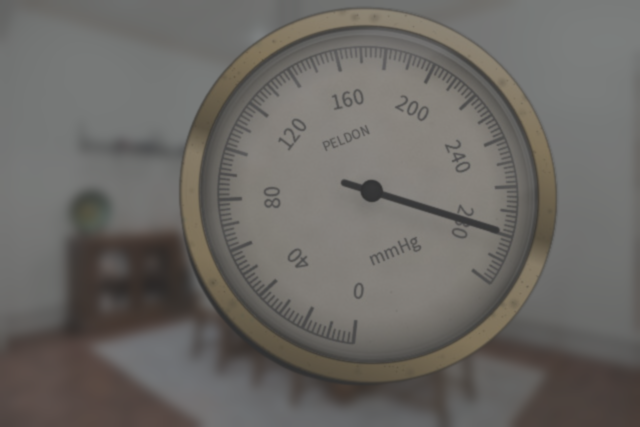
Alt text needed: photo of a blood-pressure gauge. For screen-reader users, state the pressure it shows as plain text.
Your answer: 280 mmHg
